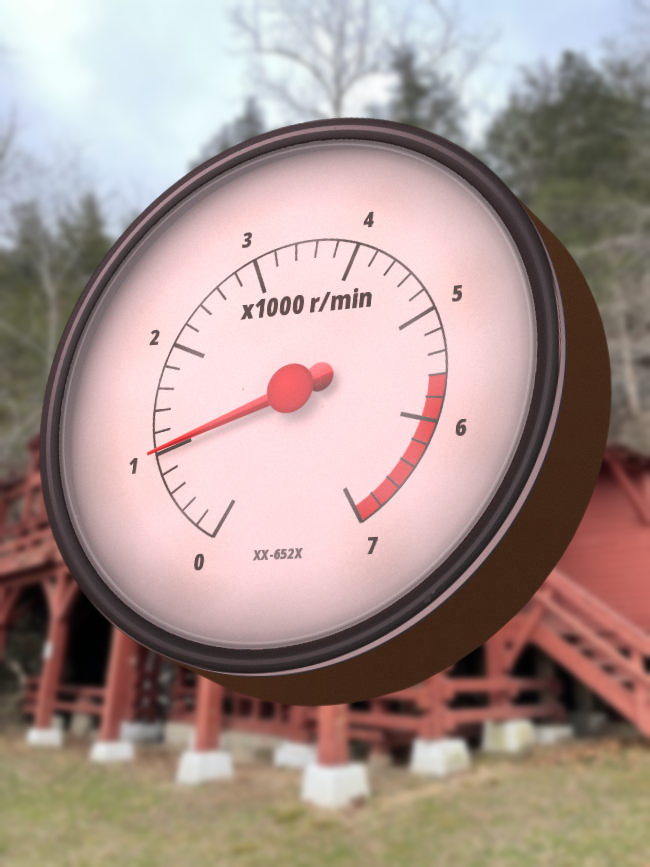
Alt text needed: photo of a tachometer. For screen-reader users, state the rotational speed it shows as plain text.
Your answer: 1000 rpm
